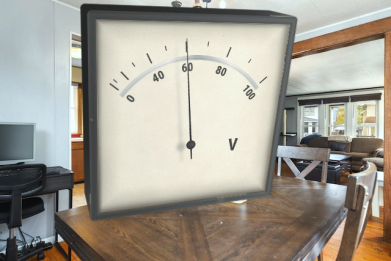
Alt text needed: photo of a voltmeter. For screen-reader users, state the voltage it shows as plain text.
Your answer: 60 V
